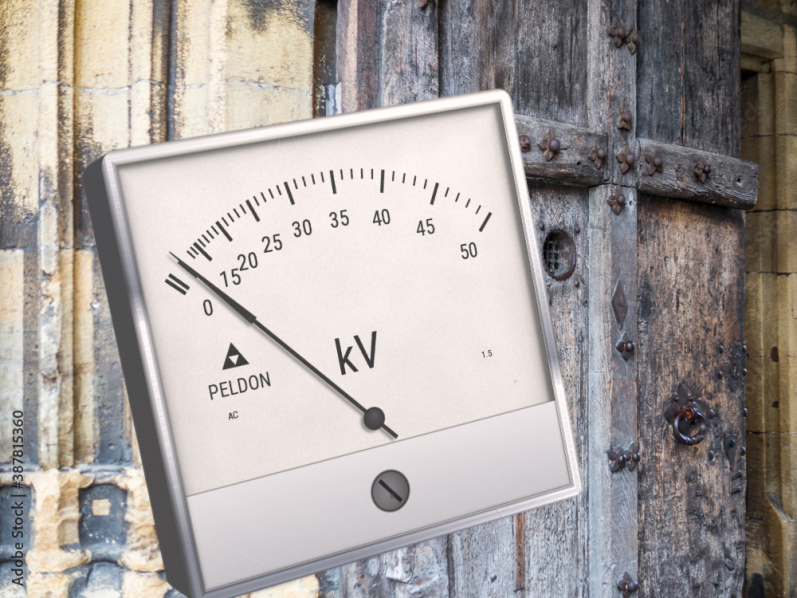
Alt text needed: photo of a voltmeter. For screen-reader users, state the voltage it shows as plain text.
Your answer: 10 kV
